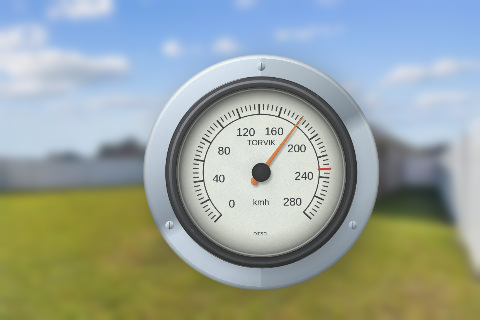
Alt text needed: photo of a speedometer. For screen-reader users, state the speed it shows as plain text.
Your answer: 180 km/h
